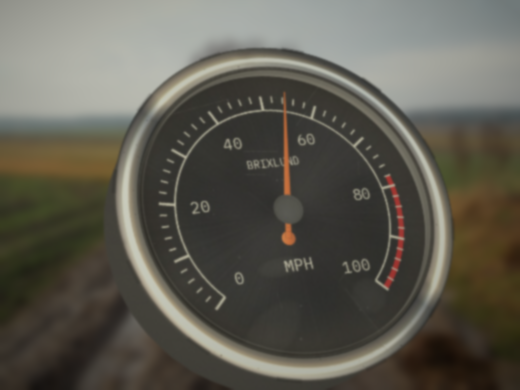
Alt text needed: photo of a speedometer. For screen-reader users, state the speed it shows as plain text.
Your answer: 54 mph
